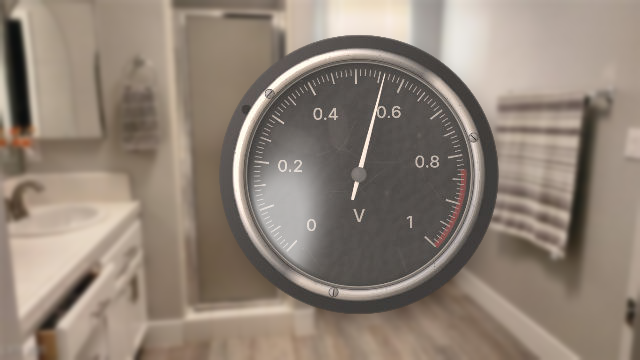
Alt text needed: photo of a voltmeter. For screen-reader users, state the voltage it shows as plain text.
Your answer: 0.56 V
